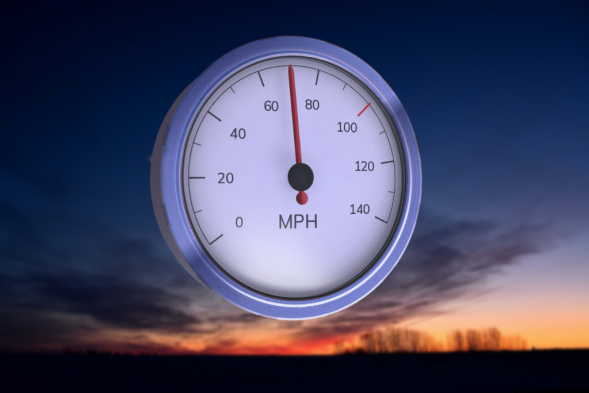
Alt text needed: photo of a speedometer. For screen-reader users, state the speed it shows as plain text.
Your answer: 70 mph
